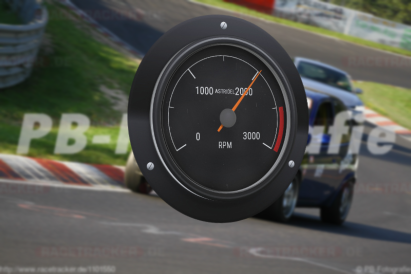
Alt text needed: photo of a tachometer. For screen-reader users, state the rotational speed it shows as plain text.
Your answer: 2000 rpm
